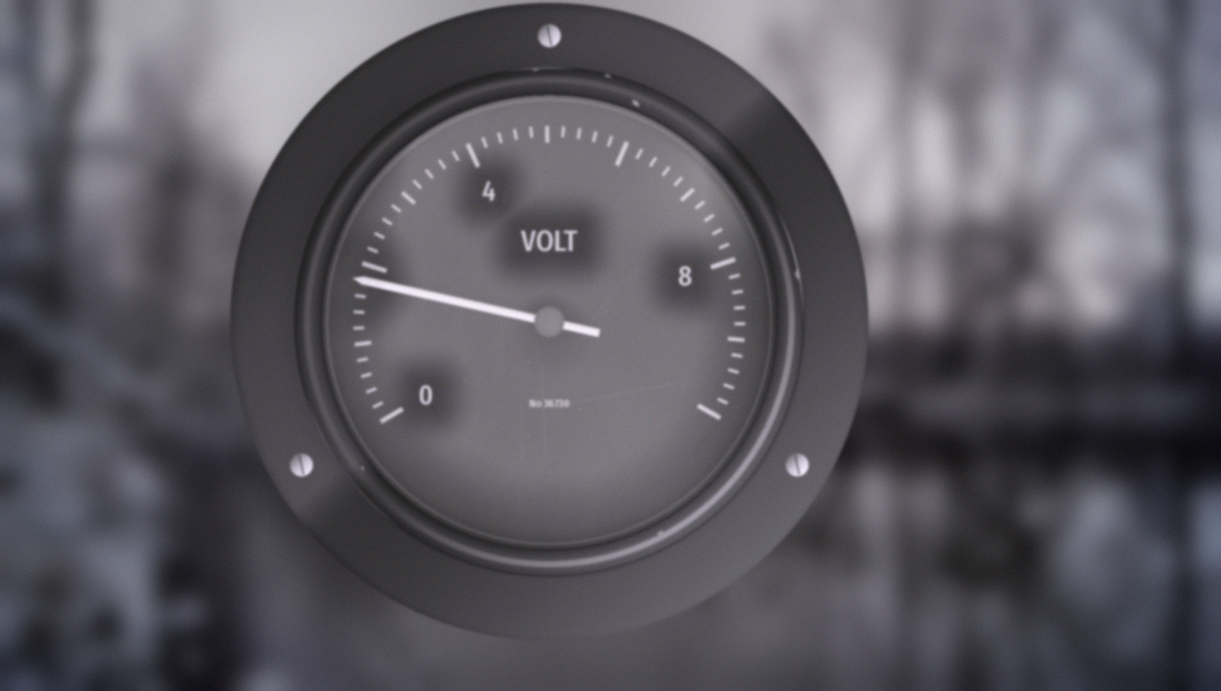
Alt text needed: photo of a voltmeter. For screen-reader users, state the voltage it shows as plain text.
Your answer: 1.8 V
